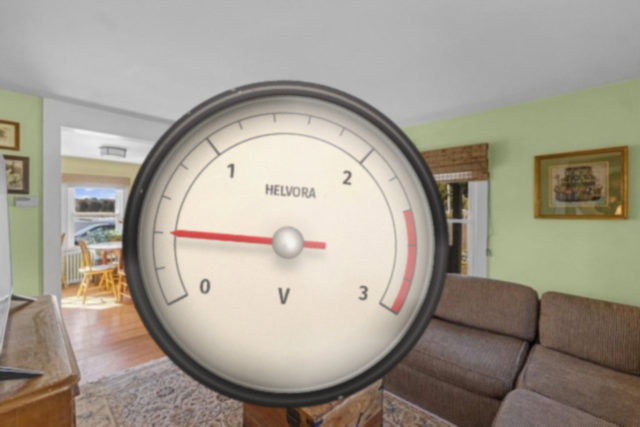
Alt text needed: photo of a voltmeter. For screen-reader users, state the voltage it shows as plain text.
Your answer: 0.4 V
